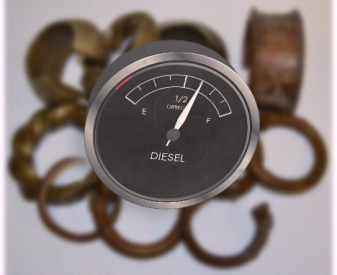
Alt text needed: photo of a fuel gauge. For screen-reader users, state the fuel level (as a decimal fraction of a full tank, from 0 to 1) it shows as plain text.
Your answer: 0.625
